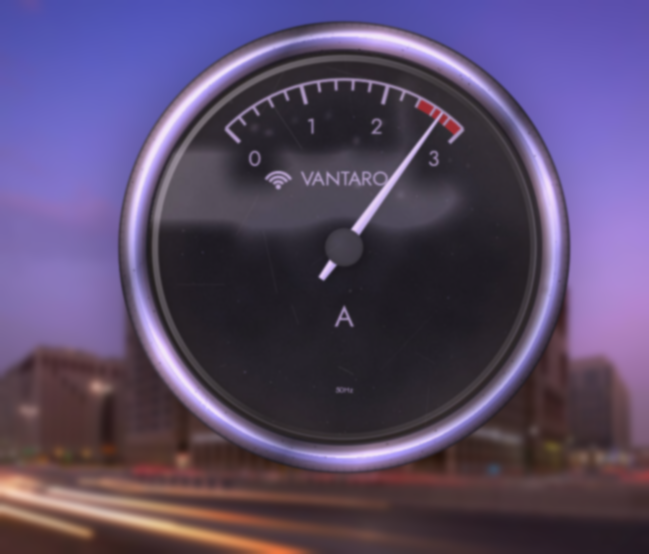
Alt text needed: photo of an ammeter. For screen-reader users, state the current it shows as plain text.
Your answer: 2.7 A
